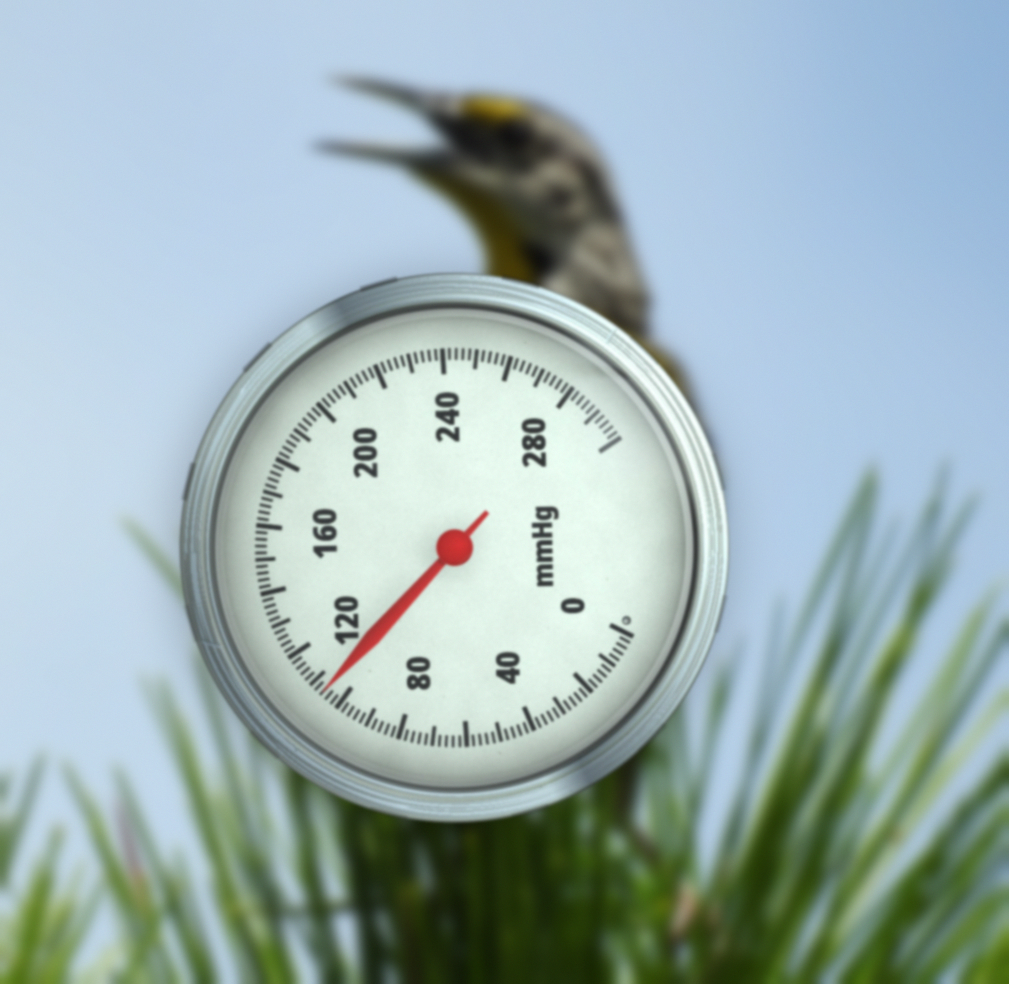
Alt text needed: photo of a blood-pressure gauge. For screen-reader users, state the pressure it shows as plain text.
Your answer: 106 mmHg
